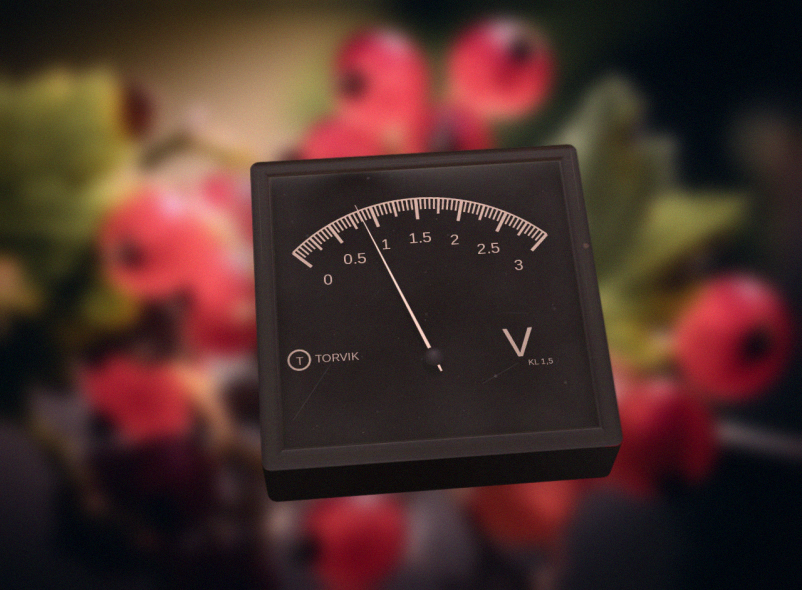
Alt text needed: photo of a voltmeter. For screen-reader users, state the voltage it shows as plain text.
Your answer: 0.85 V
